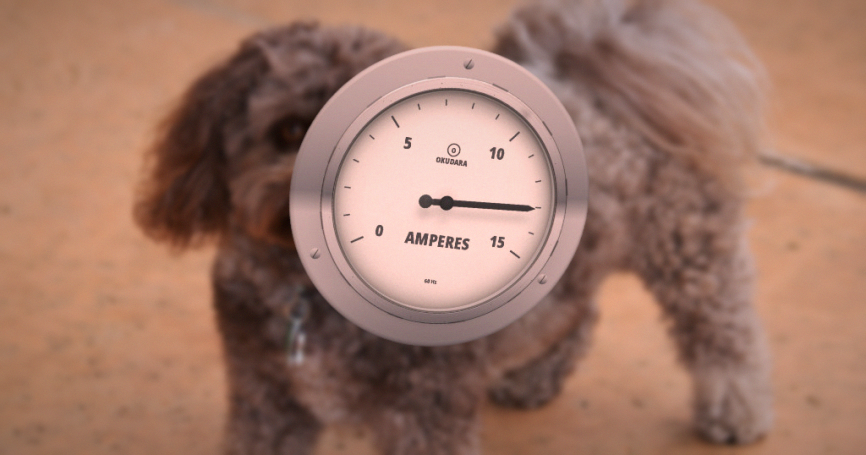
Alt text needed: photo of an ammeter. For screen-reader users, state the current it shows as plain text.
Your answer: 13 A
